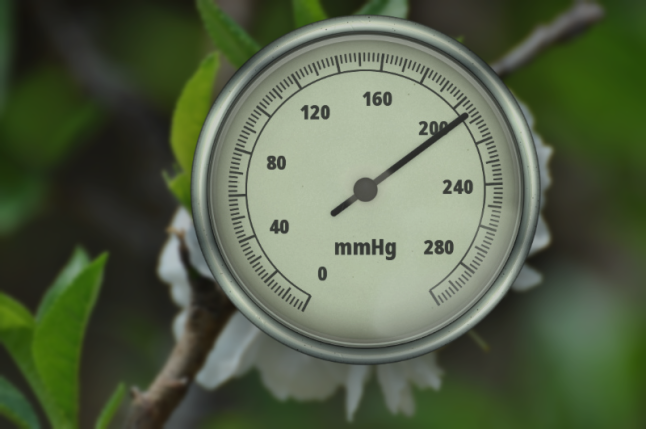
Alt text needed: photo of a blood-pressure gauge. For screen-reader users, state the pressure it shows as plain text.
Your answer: 206 mmHg
